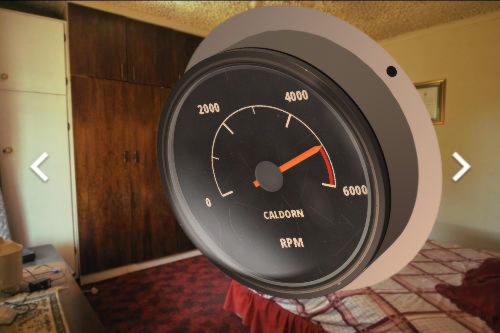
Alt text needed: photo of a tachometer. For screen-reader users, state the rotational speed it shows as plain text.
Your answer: 5000 rpm
